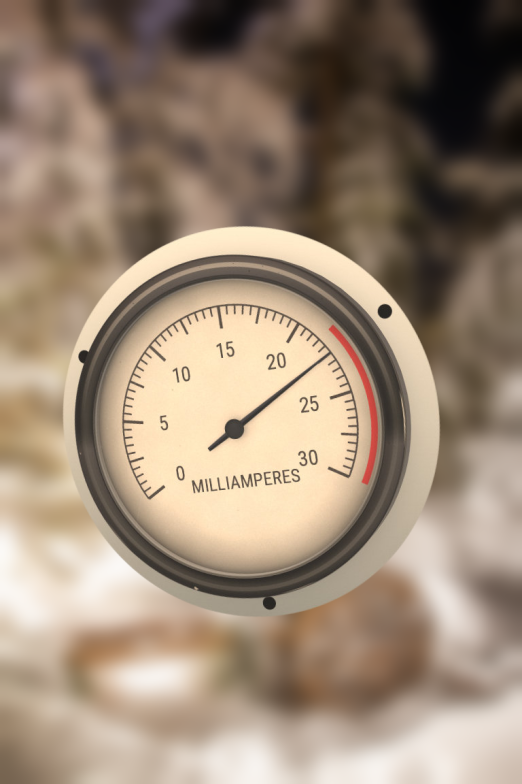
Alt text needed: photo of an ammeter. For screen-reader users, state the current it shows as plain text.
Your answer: 22.5 mA
